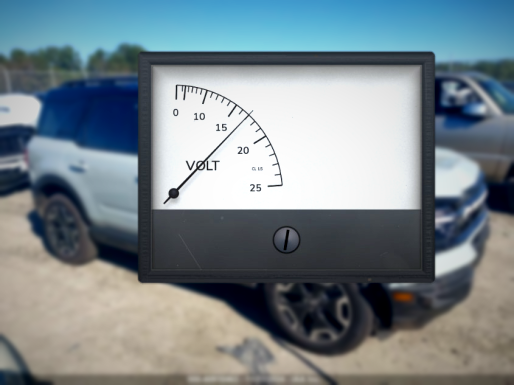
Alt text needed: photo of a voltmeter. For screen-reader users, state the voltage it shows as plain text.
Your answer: 17 V
